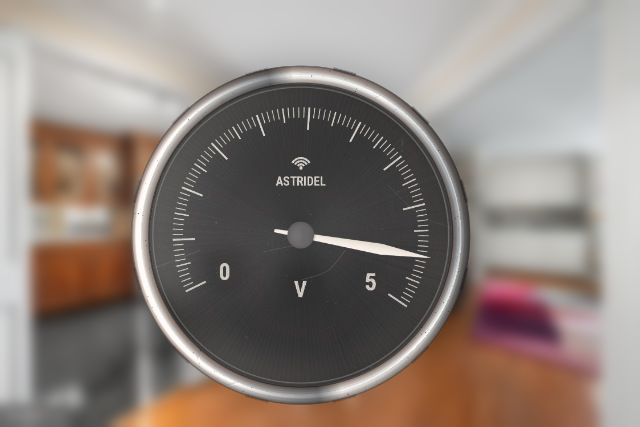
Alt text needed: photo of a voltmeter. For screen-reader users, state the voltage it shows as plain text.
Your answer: 4.5 V
